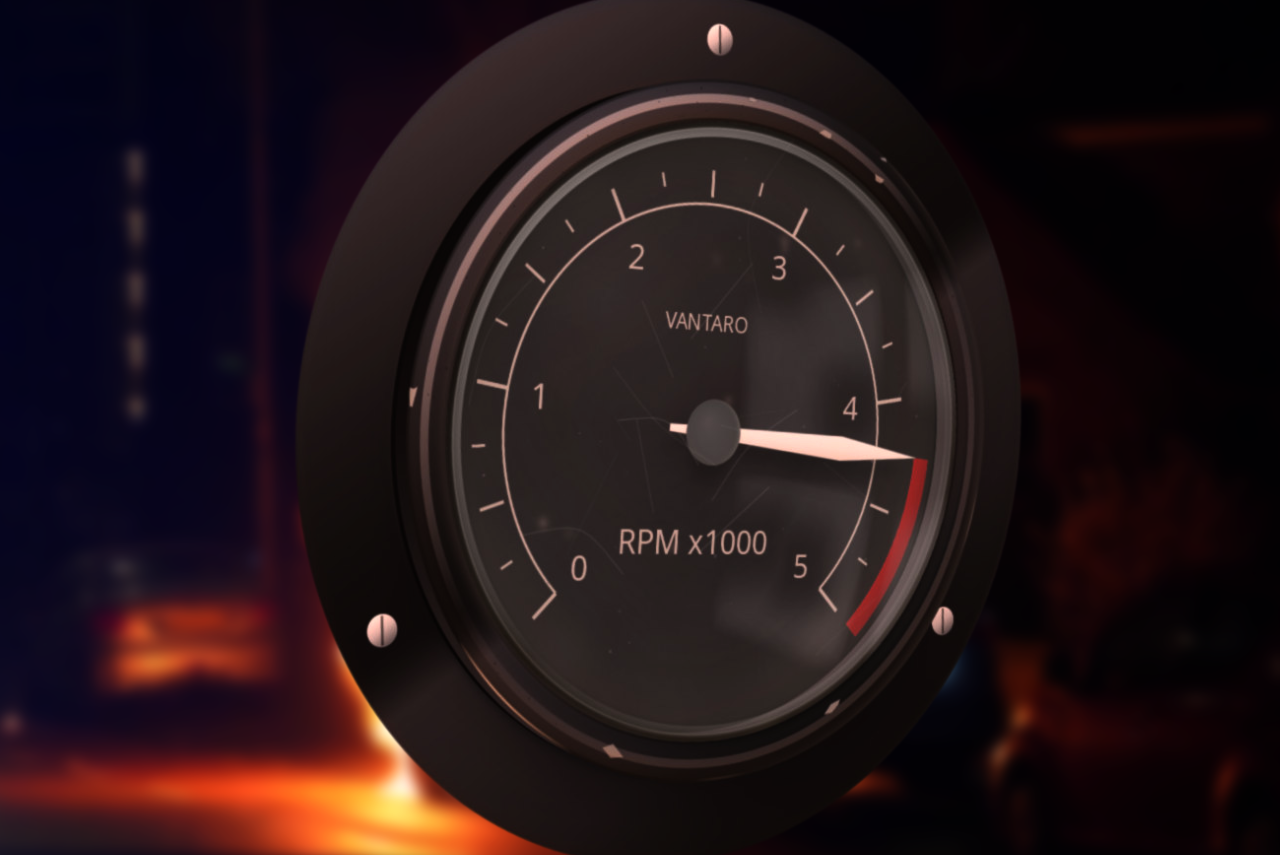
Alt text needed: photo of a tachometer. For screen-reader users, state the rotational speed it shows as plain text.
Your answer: 4250 rpm
